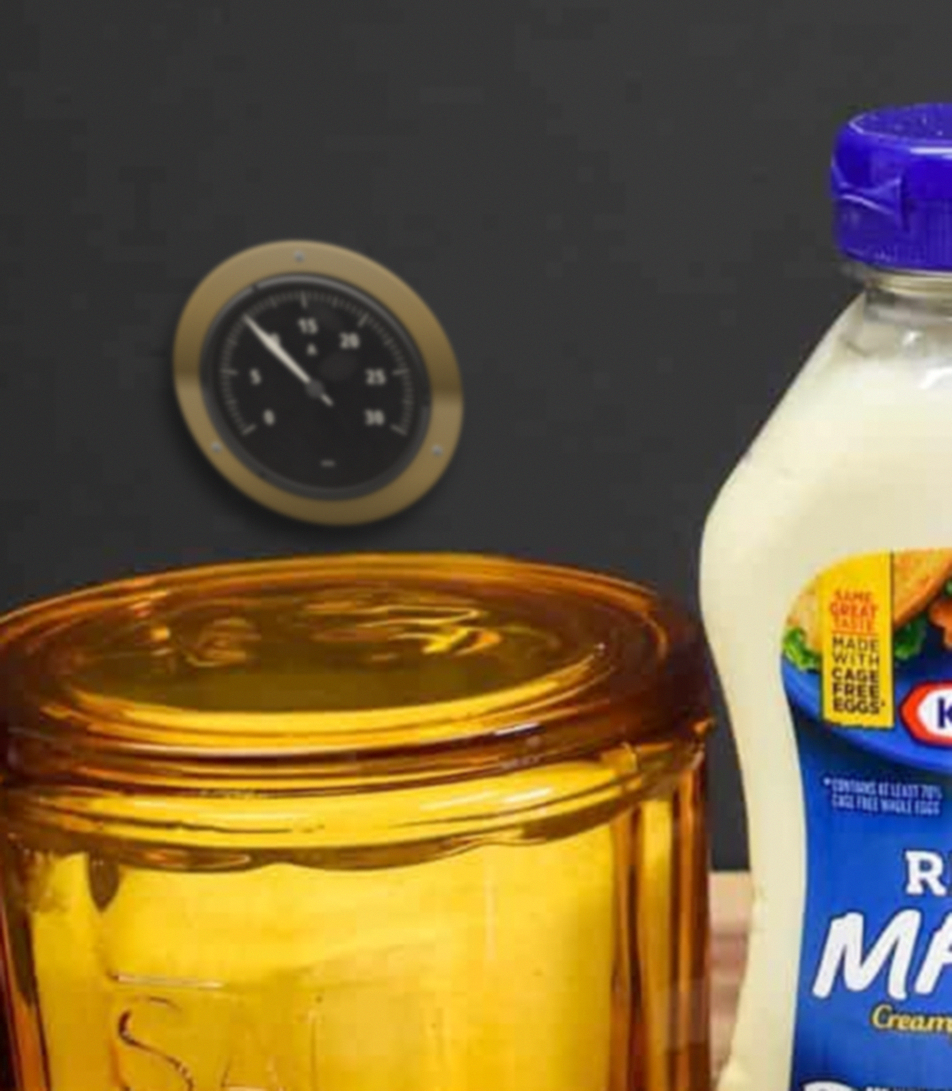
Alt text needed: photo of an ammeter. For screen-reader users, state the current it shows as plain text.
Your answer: 10 A
